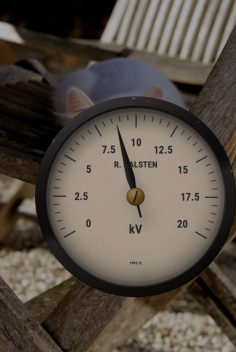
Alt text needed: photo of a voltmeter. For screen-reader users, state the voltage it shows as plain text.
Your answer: 8.75 kV
